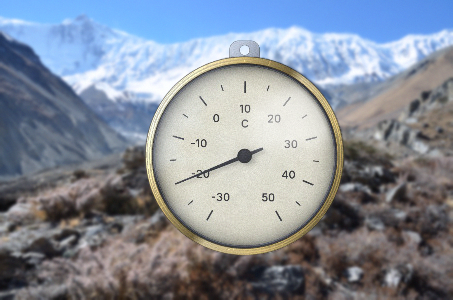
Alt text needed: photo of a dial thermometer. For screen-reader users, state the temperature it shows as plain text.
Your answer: -20 °C
